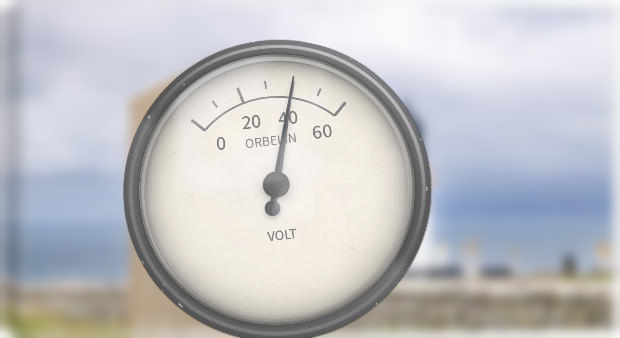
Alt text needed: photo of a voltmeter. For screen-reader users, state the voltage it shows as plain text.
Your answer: 40 V
